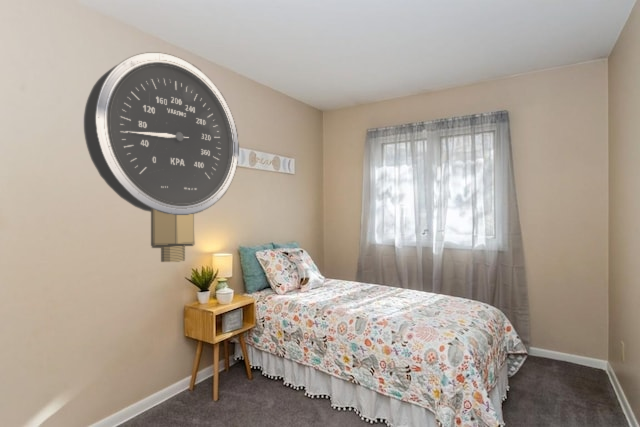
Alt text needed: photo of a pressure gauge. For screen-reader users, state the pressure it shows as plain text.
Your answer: 60 kPa
